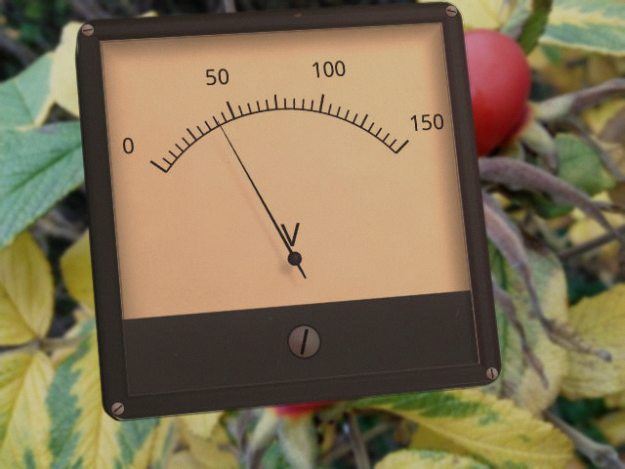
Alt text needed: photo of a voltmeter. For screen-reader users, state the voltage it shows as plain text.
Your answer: 40 V
